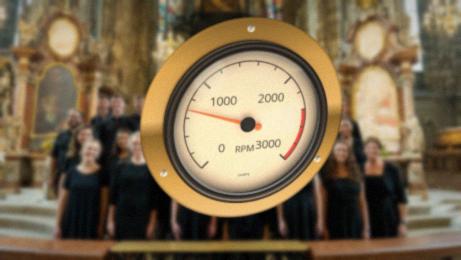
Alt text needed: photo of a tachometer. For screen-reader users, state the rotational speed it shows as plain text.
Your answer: 700 rpm
